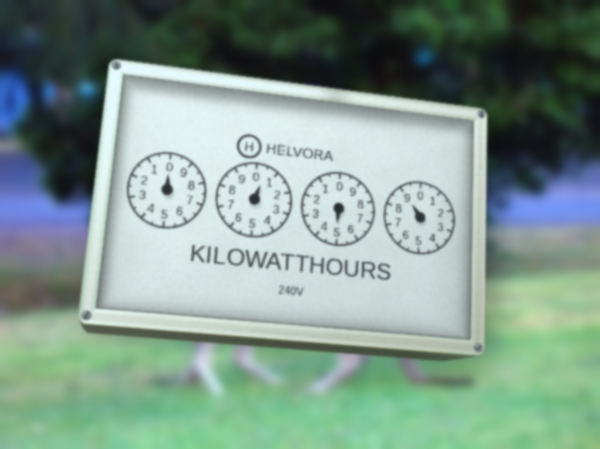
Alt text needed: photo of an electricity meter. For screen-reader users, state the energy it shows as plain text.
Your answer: 49 kWh
